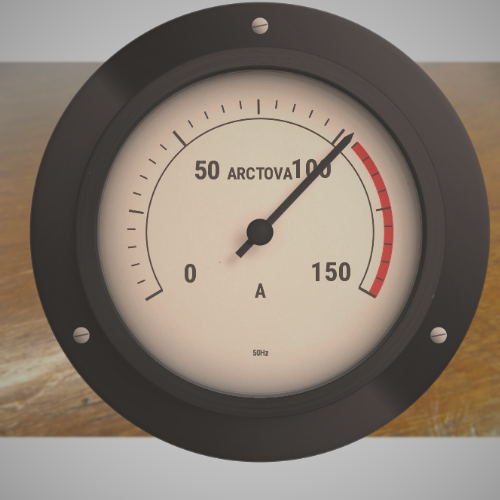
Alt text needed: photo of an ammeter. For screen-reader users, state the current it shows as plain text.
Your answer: 102.5 A
